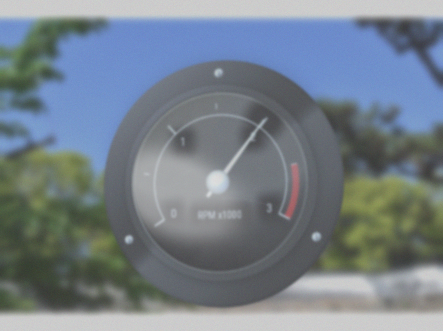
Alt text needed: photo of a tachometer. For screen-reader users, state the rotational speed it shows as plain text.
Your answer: 2000 rpm
